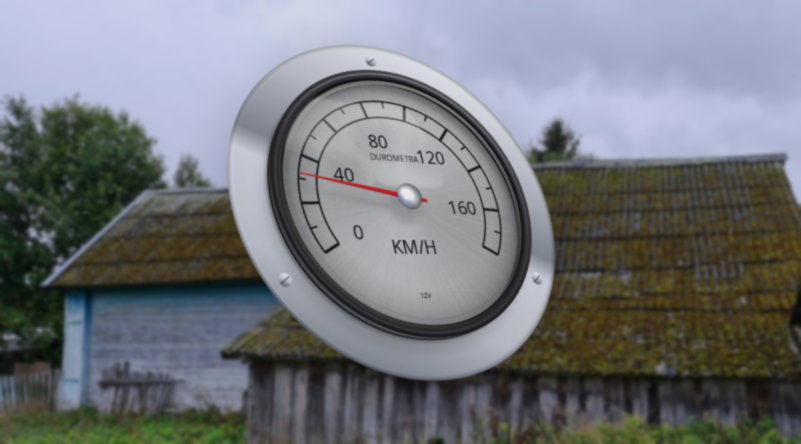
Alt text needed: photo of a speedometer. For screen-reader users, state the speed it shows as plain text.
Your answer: 30 km/h
